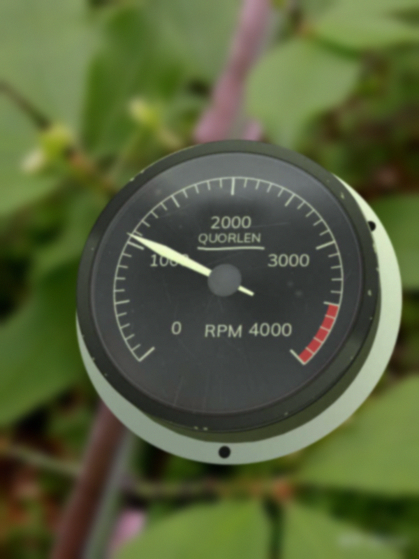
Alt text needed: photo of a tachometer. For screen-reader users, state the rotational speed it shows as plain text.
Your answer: 1050 rpm
